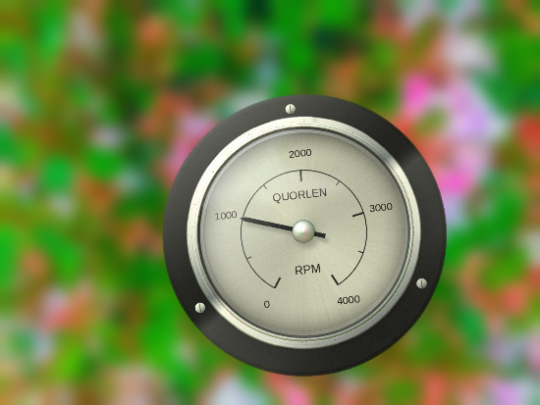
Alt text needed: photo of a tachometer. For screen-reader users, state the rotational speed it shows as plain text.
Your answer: 1000 rpm
